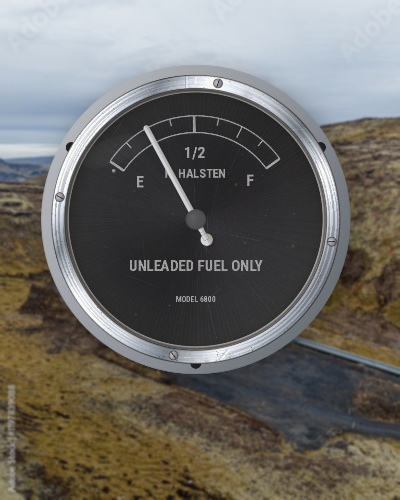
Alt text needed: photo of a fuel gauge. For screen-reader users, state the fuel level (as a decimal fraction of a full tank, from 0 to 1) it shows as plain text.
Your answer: 0.25
